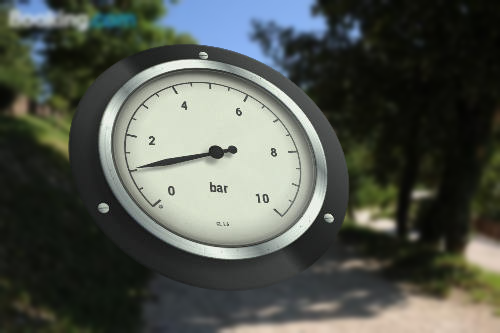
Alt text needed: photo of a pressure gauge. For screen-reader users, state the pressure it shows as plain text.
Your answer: 1 bar
